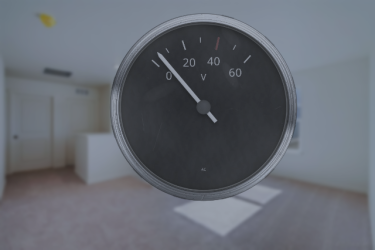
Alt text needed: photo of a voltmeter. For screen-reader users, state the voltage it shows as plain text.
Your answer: 5 V
